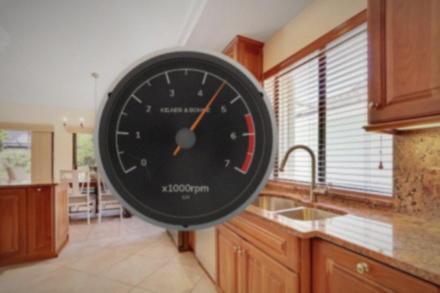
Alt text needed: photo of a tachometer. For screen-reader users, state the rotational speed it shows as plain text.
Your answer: 4500 rpm
